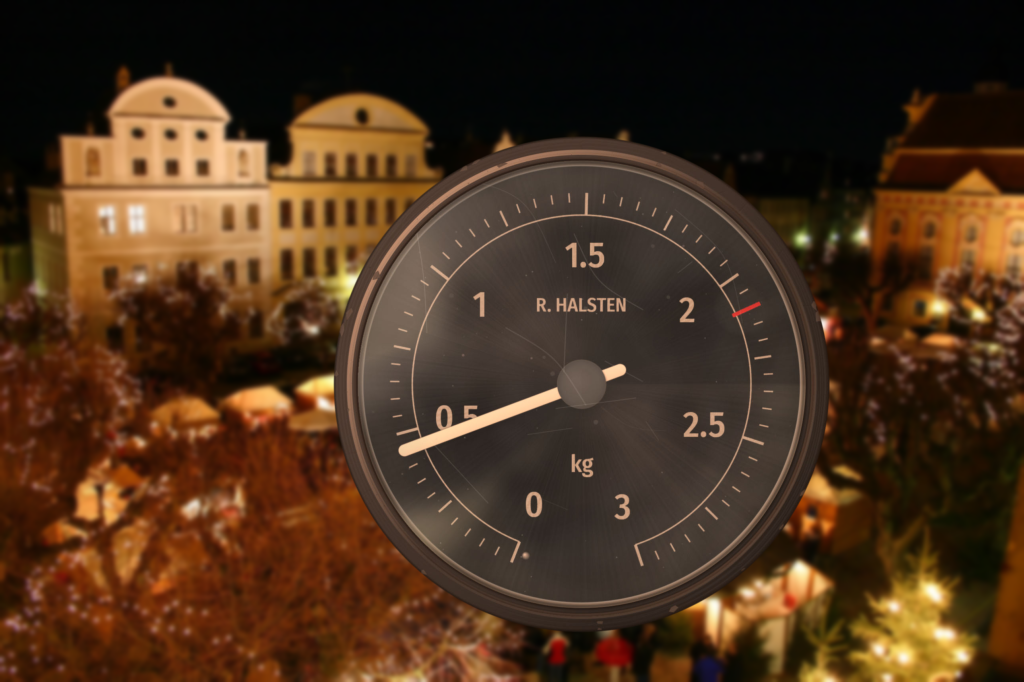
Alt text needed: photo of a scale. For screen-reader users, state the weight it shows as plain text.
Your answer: 0.45 kg
